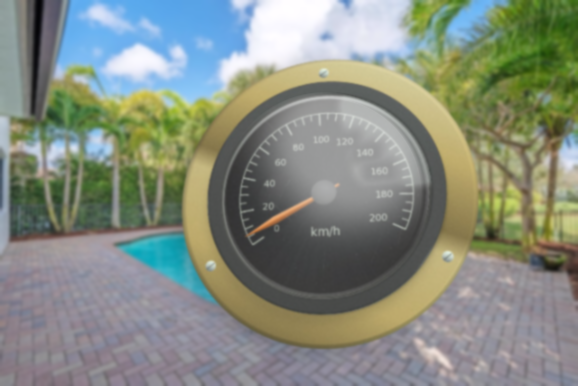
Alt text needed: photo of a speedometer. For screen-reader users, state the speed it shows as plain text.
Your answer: 5 km/h
